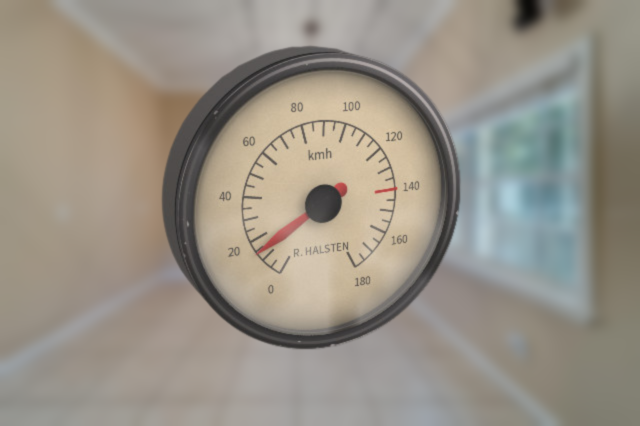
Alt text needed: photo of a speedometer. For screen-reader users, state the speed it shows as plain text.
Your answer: 15 km/h
